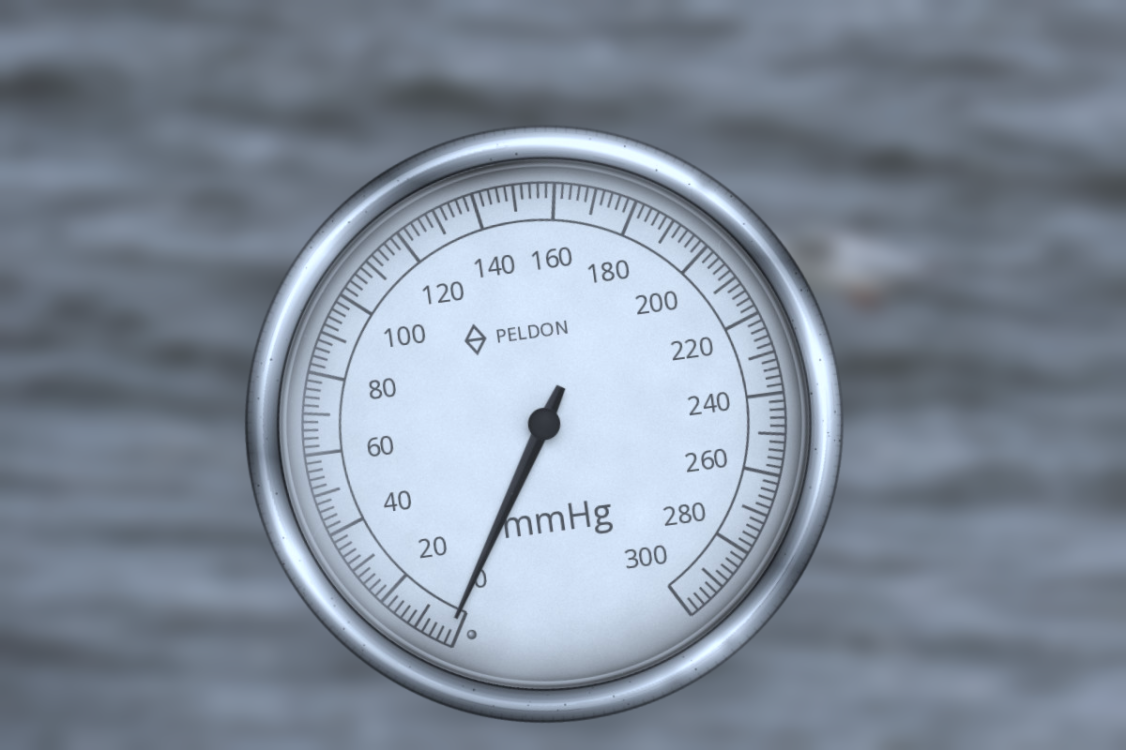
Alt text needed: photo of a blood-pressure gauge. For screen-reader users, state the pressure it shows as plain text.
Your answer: 2 mmHg
